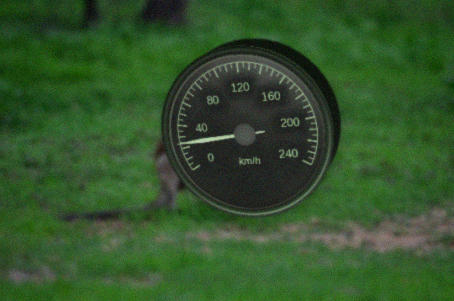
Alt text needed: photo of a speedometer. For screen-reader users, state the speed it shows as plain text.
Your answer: 25 km/h
